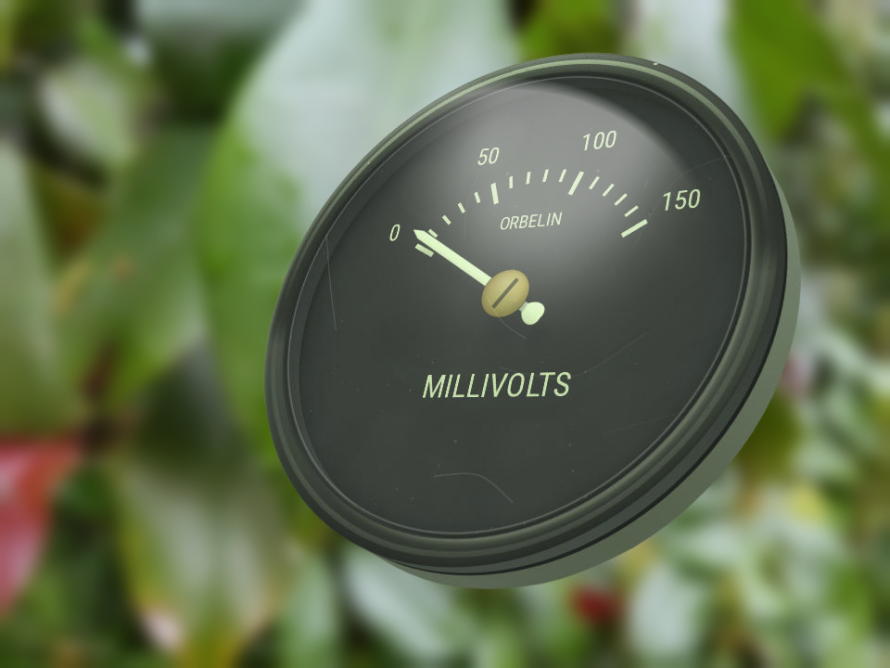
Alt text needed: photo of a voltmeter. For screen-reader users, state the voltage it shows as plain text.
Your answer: 5 mV
